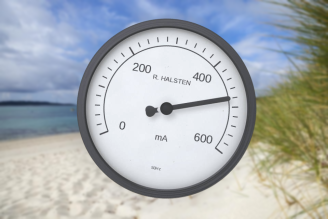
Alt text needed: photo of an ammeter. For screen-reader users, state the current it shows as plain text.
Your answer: 480 mA
